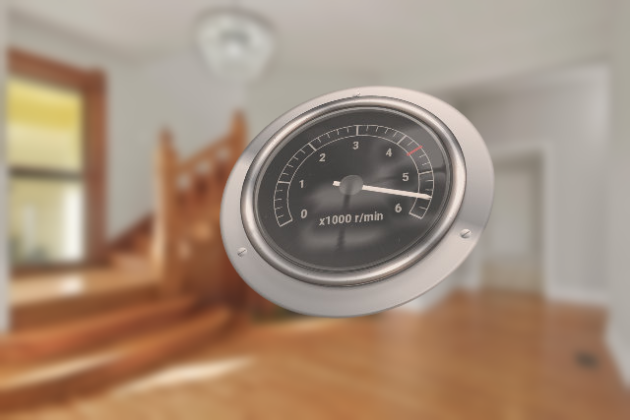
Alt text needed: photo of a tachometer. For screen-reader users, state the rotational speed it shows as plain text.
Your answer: 5600 rpm
